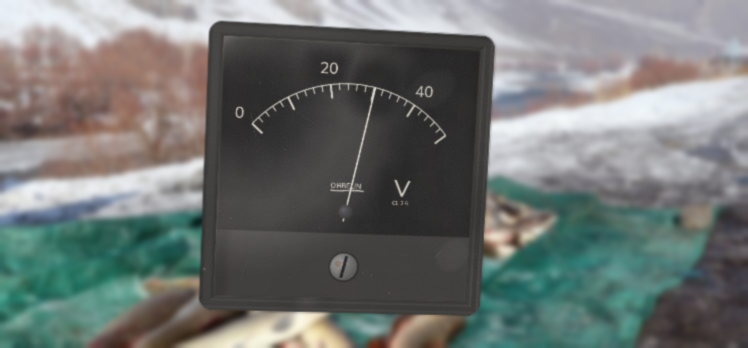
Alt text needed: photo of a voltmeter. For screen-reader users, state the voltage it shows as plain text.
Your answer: 30 V
